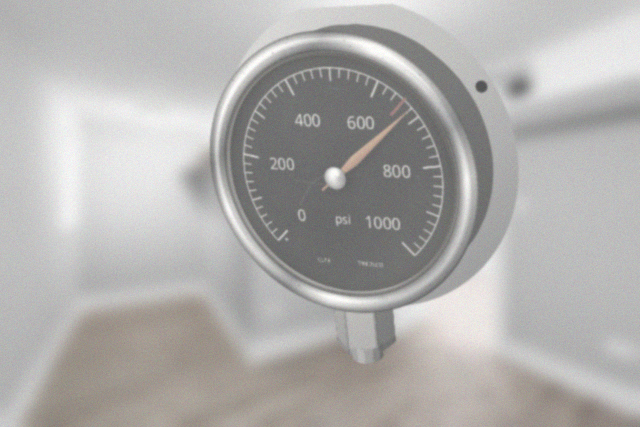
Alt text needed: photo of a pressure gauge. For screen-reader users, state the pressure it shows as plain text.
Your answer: 680 psi
